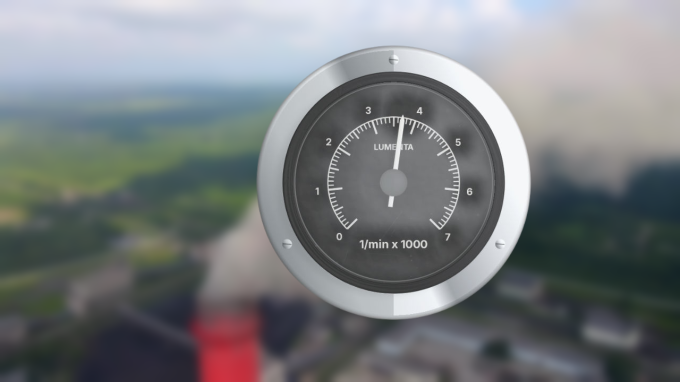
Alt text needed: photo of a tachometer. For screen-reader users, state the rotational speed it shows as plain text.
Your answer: 3700 rpm
